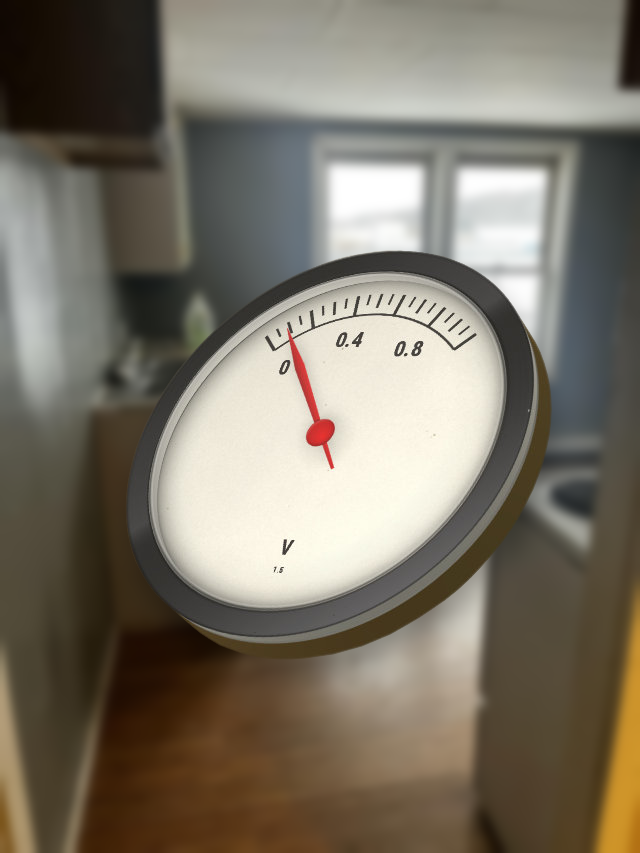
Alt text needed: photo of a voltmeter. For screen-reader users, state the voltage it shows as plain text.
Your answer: 0.1 V
